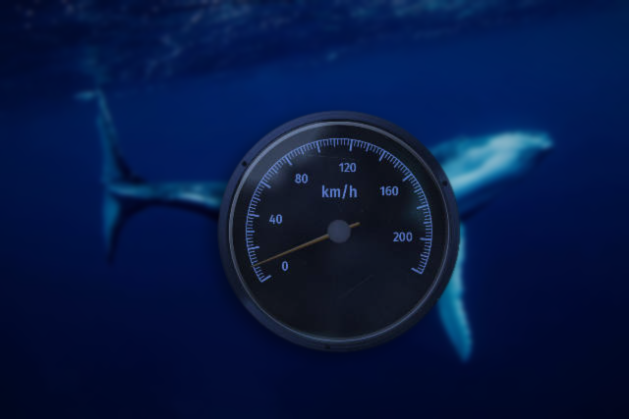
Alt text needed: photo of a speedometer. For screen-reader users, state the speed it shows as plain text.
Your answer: 10 km/h
